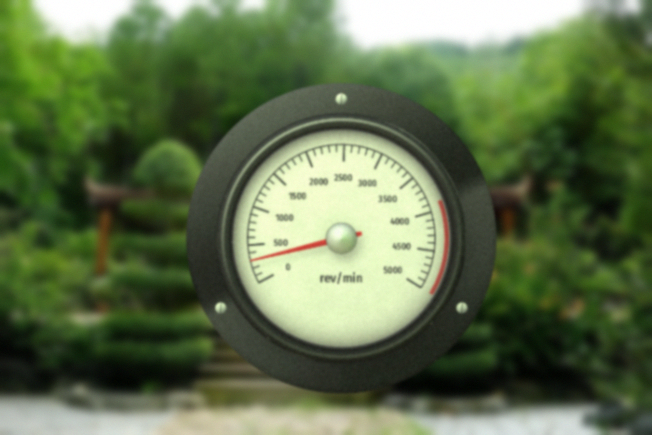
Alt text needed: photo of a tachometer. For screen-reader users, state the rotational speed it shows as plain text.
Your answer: 300 rpm
